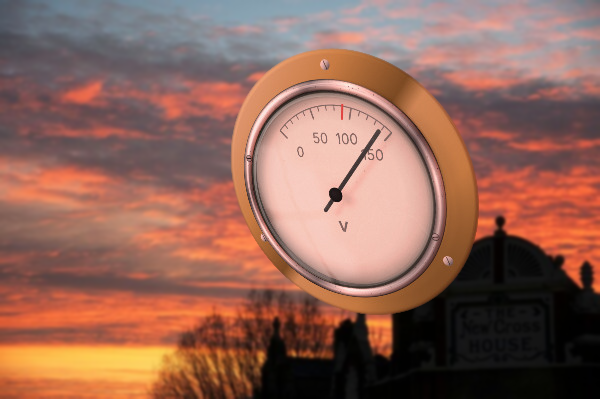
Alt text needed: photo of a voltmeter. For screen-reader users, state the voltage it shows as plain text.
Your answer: 140 V
